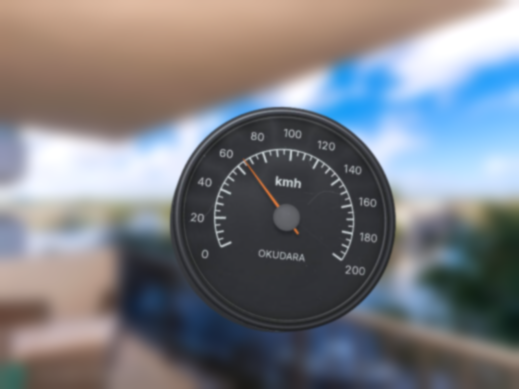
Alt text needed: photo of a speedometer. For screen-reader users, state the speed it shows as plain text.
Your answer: 65 km/h
